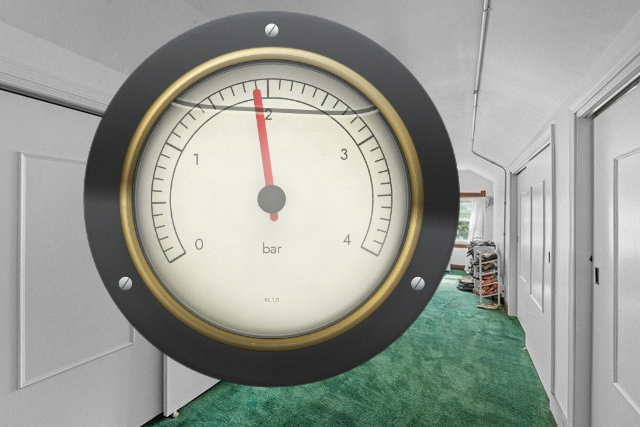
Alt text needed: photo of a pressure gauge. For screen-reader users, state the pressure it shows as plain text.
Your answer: 1.9 bar
